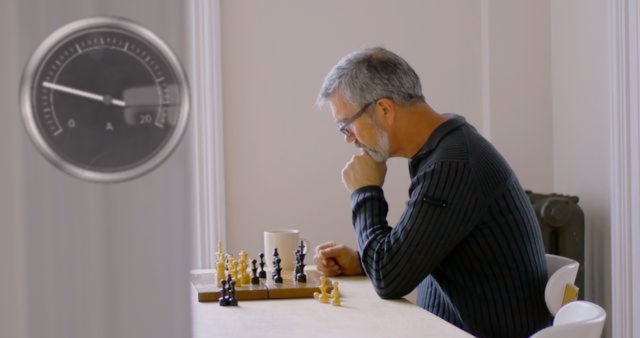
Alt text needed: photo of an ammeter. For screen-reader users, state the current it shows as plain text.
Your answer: 4 A
